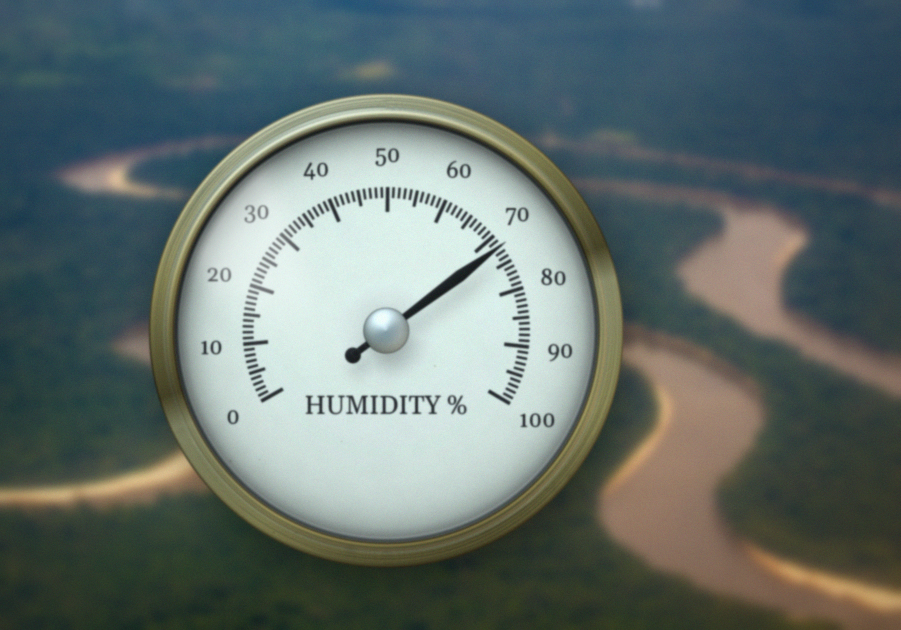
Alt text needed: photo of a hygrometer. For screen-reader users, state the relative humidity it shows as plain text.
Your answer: 72 %
